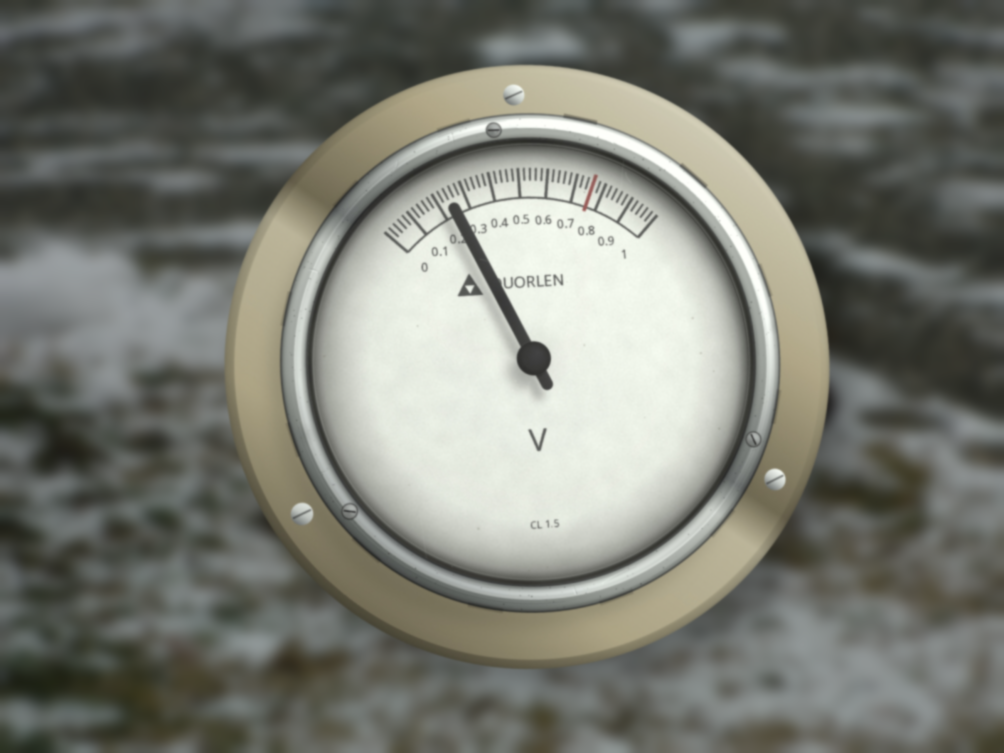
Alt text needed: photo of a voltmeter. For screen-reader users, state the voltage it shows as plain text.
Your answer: 0.24 V
